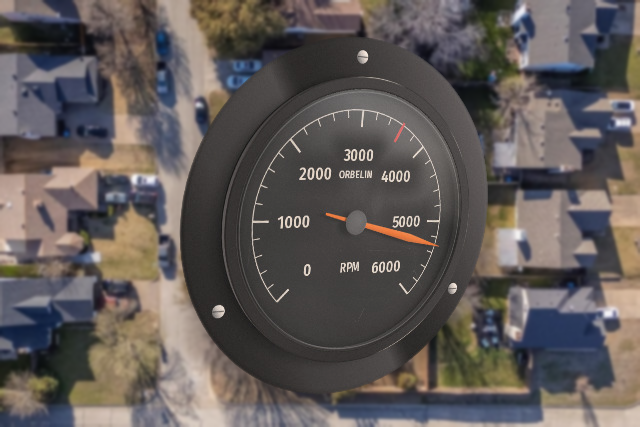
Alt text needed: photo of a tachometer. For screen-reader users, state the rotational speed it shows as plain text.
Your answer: 5300 rpm
